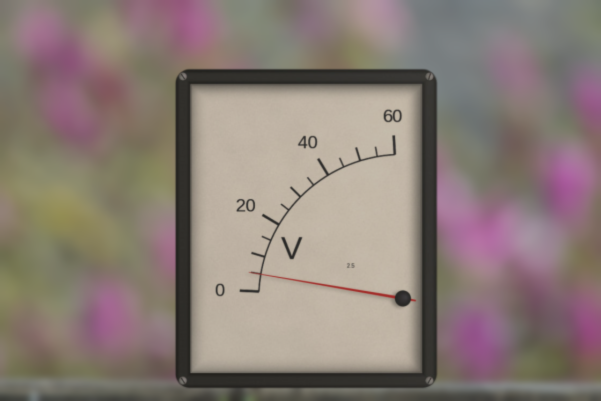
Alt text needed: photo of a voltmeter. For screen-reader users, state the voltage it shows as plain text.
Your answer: 5 V
